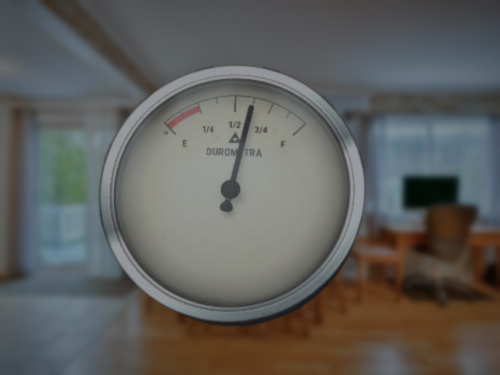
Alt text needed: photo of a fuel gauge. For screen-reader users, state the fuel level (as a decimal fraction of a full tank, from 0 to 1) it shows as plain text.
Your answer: 0.625
